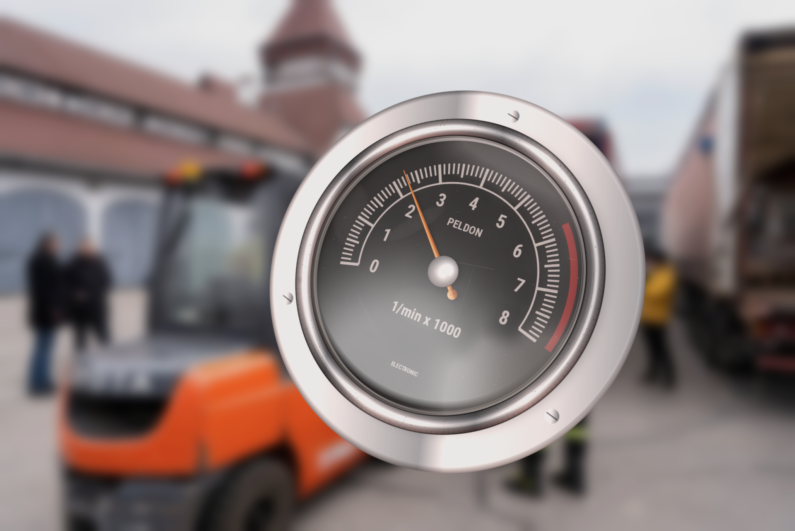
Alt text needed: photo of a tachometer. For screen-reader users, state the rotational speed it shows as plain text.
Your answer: 2300 rpm
